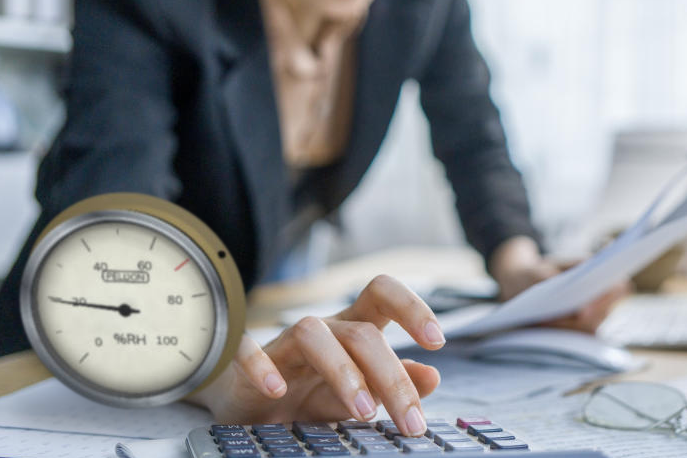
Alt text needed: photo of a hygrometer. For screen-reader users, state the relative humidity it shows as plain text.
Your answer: 20 %
